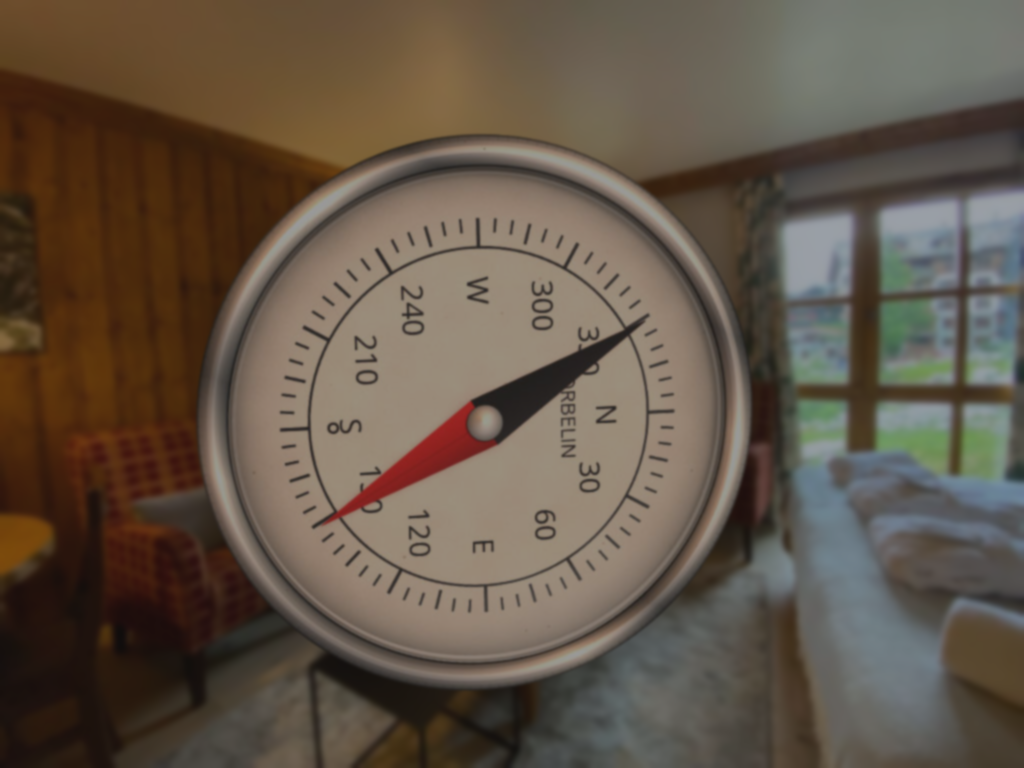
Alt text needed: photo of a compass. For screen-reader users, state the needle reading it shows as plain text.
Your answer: 150 °
